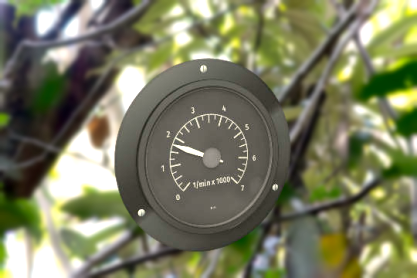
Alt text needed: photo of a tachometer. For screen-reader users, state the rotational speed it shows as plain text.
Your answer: 1750 rpm
